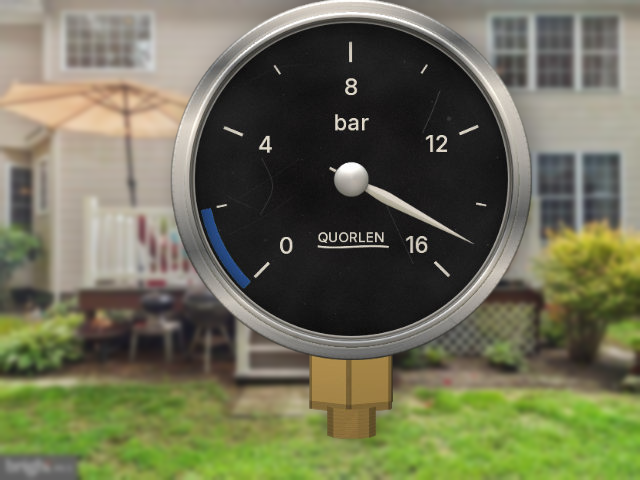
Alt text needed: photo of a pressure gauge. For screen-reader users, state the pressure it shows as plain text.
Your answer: 15 bar
